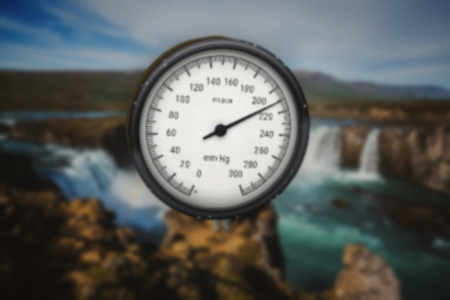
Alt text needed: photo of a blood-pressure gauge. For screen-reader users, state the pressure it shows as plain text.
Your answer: 210 mmHg
